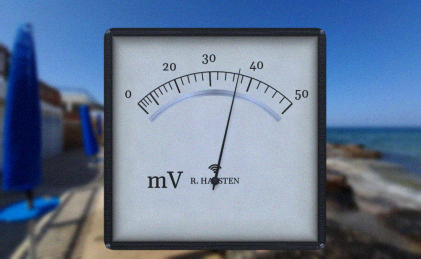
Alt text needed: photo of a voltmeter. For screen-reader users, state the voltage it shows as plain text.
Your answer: 37 mV
